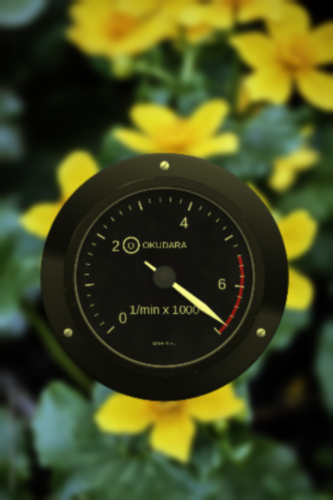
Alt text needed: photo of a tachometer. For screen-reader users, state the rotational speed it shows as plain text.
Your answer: 6800 rpm
